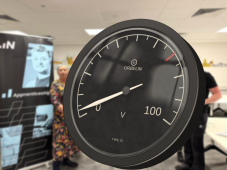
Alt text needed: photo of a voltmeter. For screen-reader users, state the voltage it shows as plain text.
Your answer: 2.5 V
